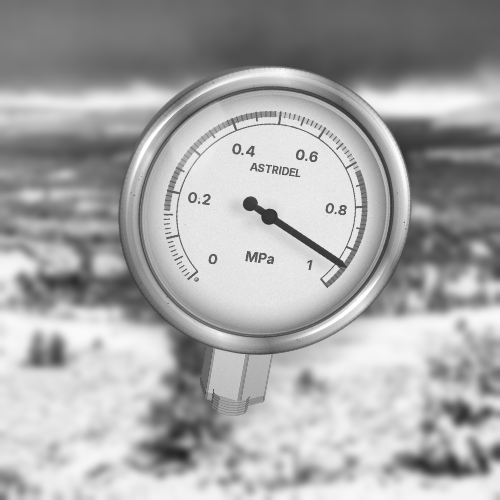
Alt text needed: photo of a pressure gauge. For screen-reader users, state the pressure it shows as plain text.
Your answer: 0.94 MPa
